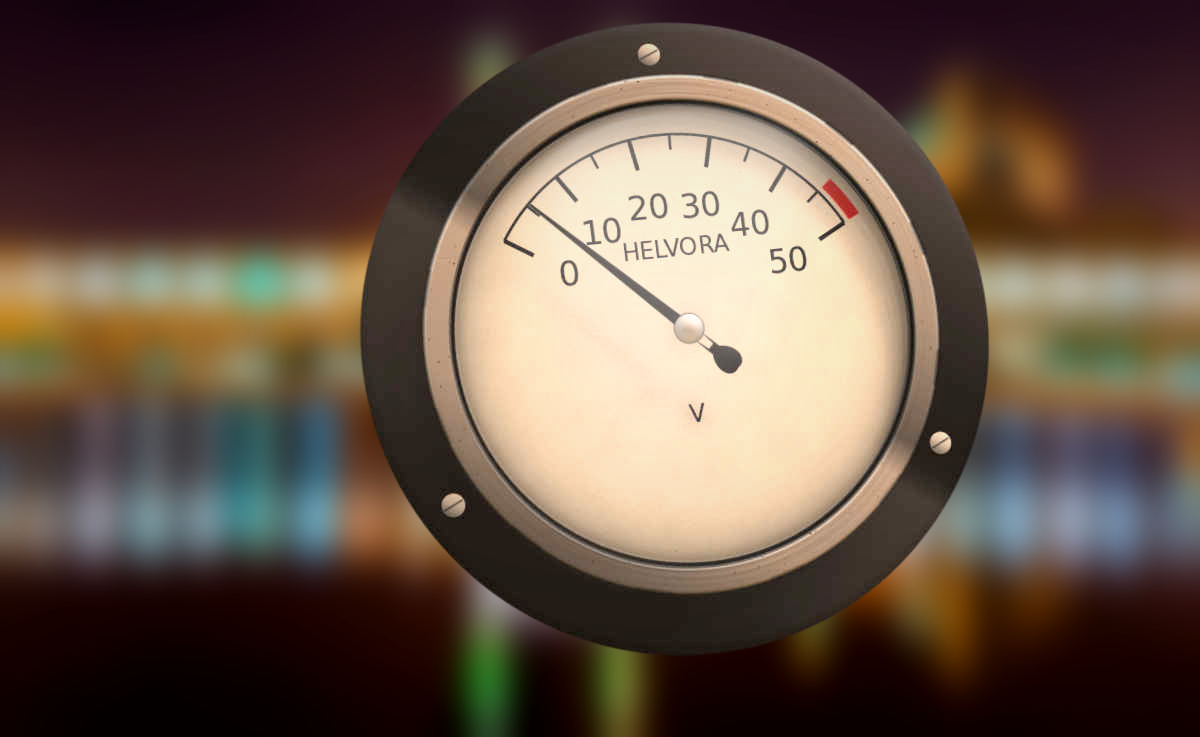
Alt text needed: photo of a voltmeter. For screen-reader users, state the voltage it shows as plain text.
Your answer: 5 V
